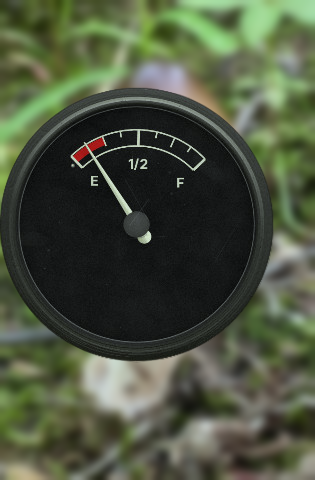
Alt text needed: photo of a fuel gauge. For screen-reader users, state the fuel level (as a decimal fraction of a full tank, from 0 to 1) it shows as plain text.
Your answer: 0.125
